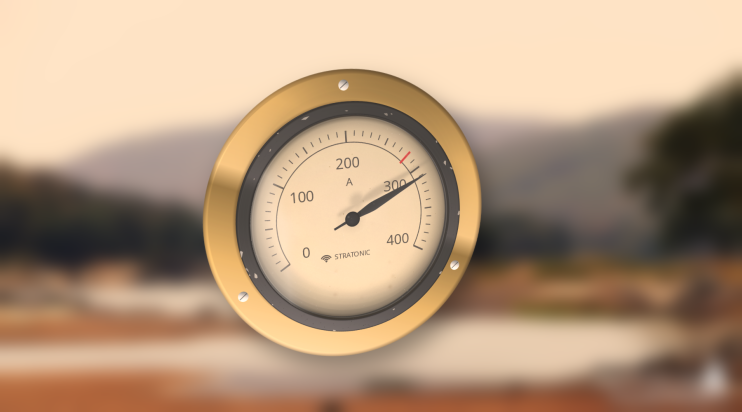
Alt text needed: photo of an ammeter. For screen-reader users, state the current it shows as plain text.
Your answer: 310 A
